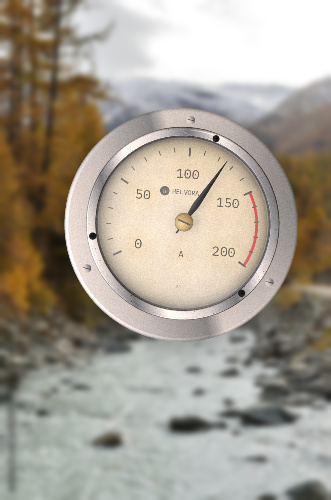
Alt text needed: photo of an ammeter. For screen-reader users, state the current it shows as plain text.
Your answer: 125 A
